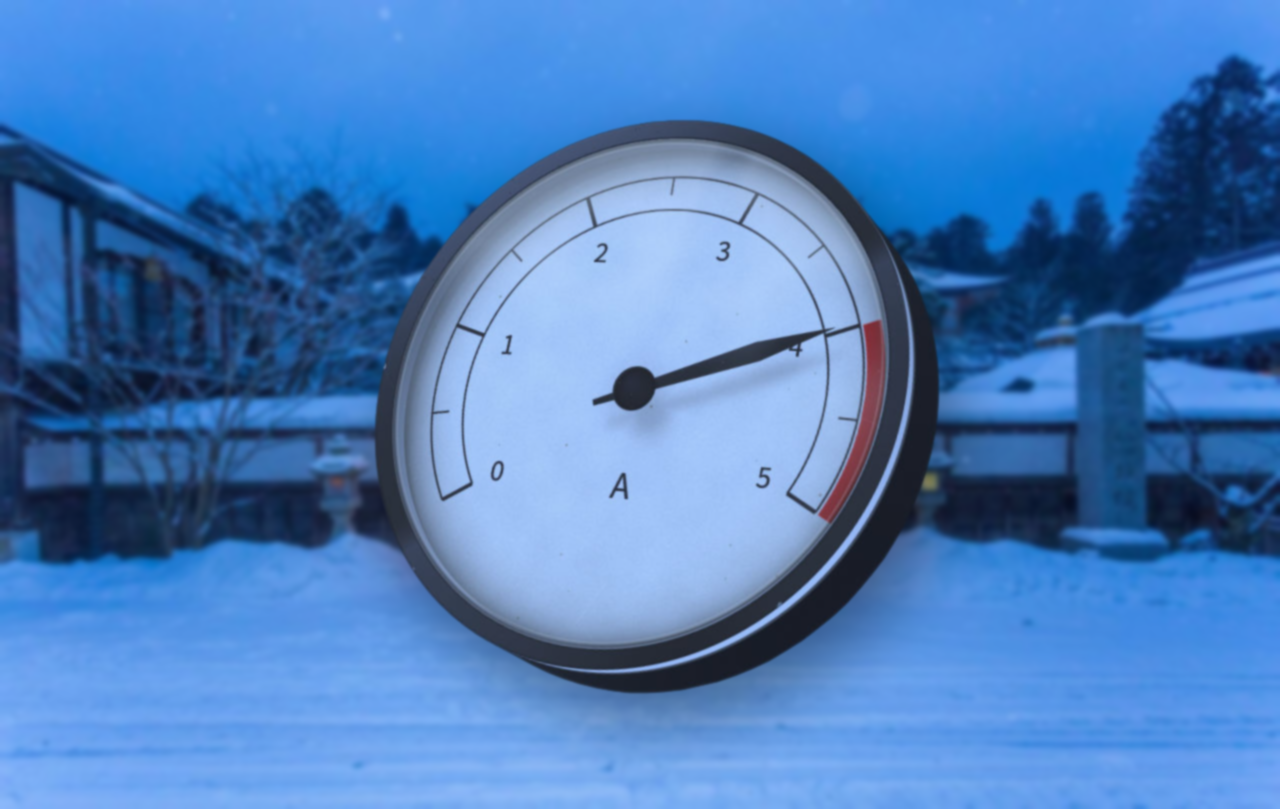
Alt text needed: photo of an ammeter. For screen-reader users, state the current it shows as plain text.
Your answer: 4 A
